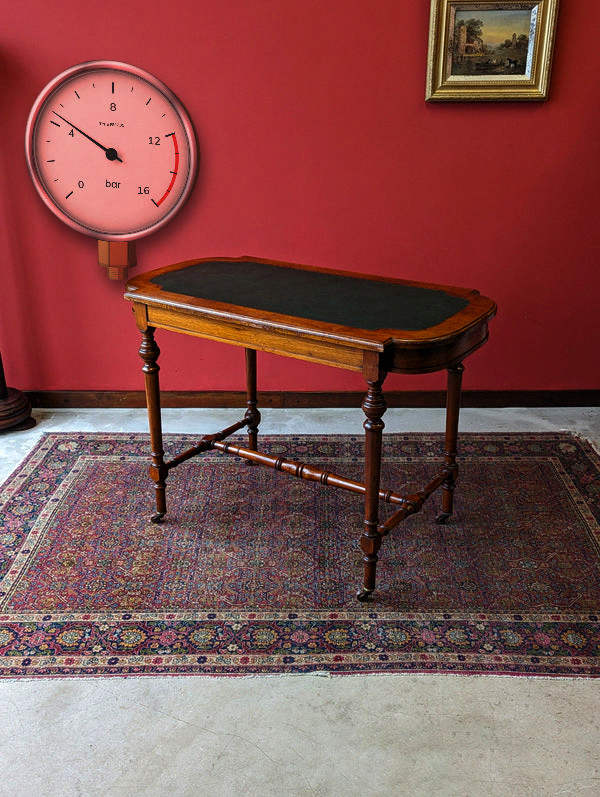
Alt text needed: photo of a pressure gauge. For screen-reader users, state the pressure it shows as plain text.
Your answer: 4.5 bar
